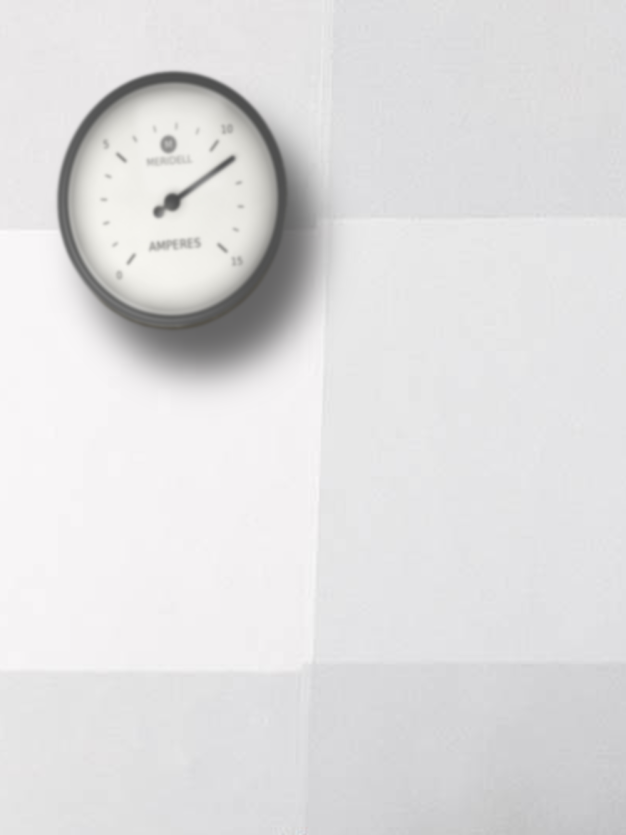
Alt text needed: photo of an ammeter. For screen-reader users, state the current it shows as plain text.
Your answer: 11 A
